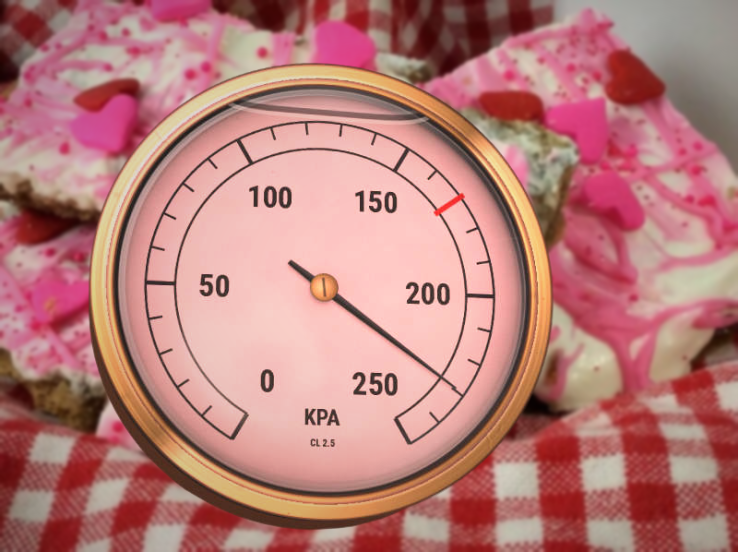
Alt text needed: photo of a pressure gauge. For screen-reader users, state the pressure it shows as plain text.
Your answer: 230 kPa
